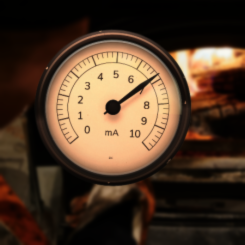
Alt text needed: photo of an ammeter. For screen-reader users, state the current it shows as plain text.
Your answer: 6.8 mA
